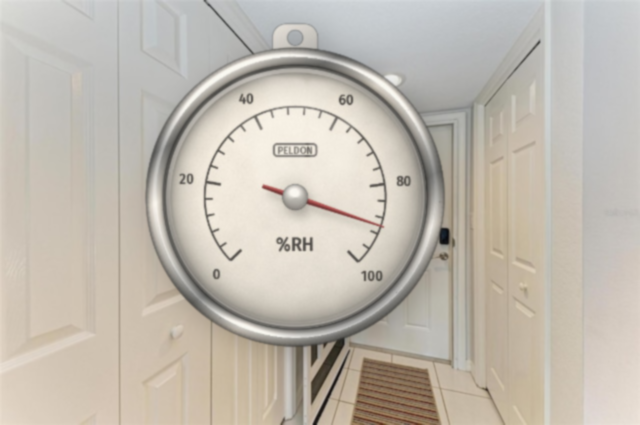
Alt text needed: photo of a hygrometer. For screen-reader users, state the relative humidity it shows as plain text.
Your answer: 90 %
